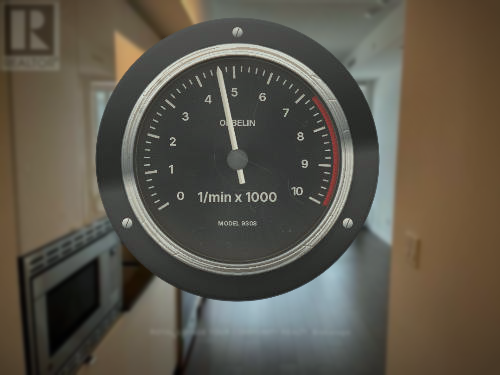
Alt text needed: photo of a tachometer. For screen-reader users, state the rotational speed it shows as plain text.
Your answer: 4600 rpm
